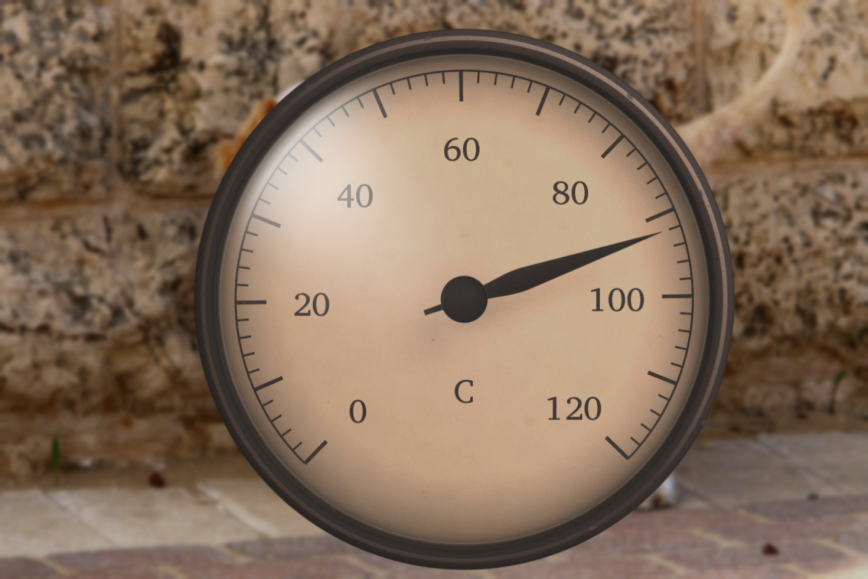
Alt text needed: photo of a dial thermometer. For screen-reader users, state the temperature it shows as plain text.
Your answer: 92 °C
